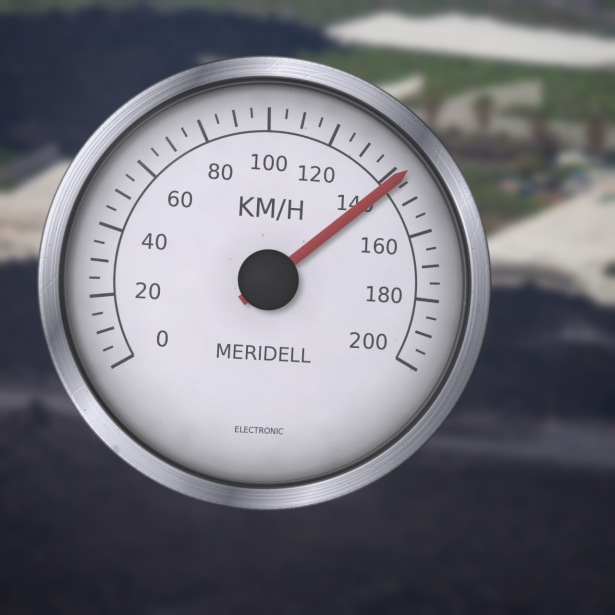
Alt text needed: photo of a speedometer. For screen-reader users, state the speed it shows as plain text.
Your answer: 142.5 km/h
